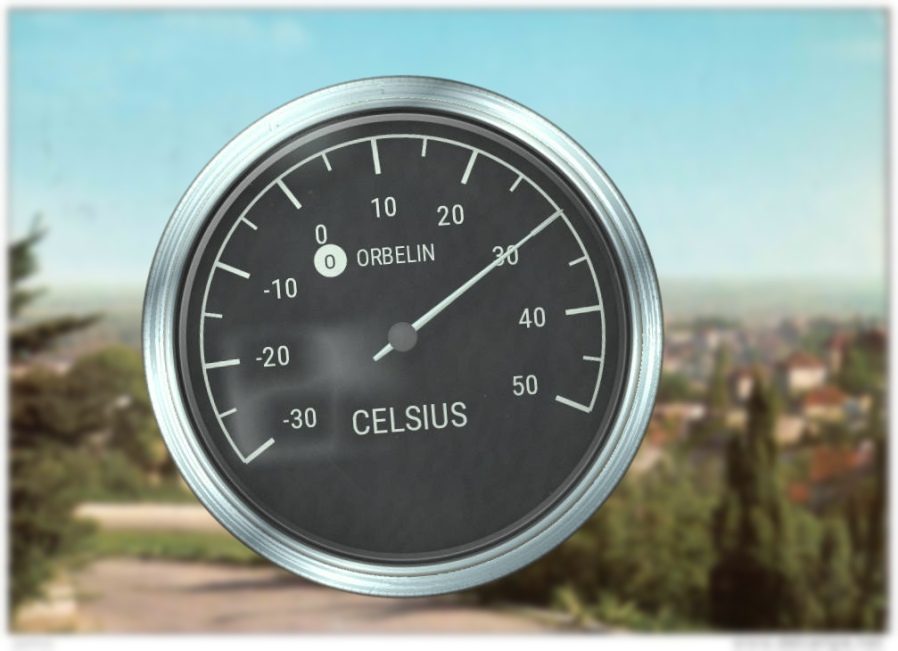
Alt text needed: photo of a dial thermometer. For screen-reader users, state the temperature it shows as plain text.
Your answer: 30 °C
